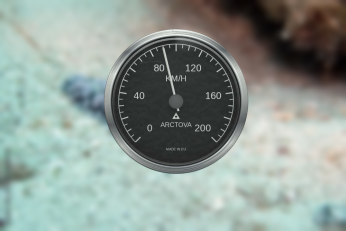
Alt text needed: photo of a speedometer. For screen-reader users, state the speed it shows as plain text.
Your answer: 90 km/h
